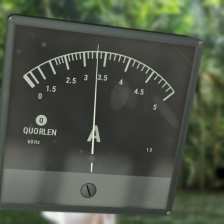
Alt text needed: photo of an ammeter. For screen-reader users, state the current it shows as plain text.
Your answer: 3.3 A
